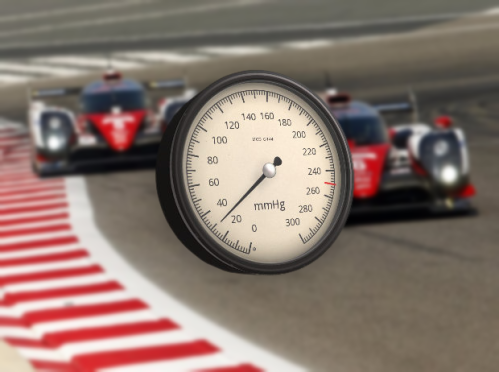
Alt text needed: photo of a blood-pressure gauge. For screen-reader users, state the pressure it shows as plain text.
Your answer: 30 mmHg
